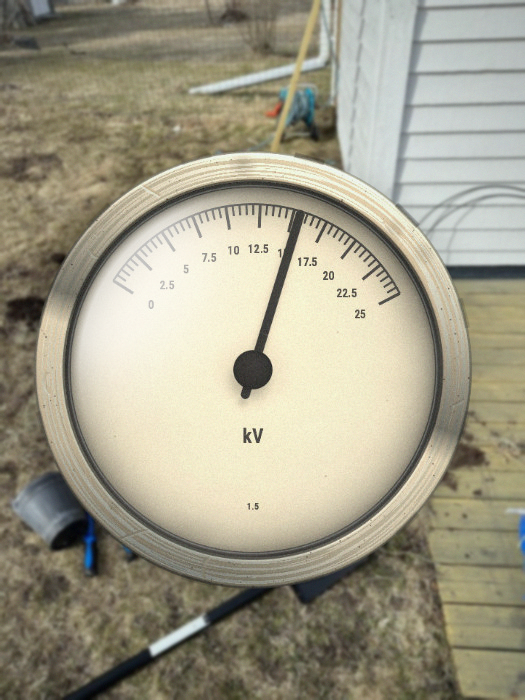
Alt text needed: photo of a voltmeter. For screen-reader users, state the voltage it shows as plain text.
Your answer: 15.5 kV
